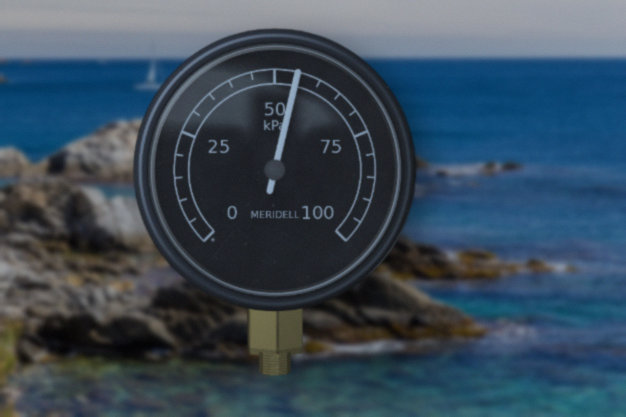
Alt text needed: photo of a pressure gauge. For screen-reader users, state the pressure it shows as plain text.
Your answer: 55 kPa
